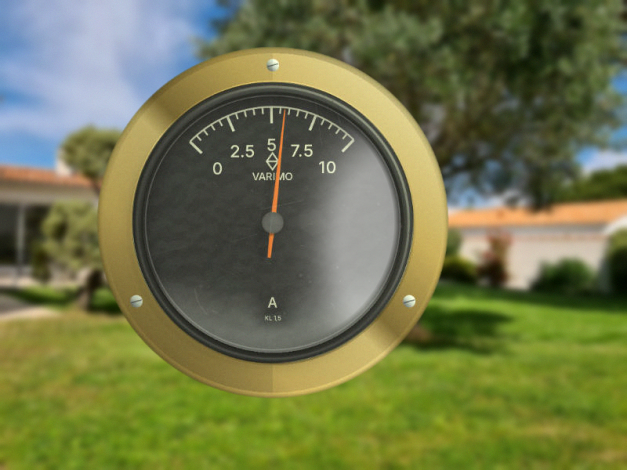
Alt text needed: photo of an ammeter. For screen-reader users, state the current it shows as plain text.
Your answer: 5.75 A
